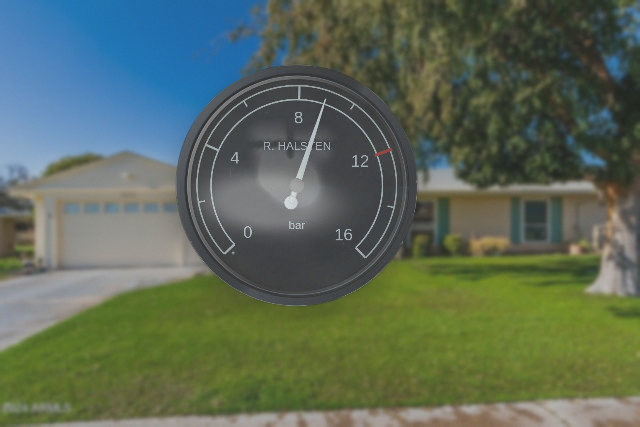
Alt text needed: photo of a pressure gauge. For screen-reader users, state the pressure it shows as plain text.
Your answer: 9 bar
